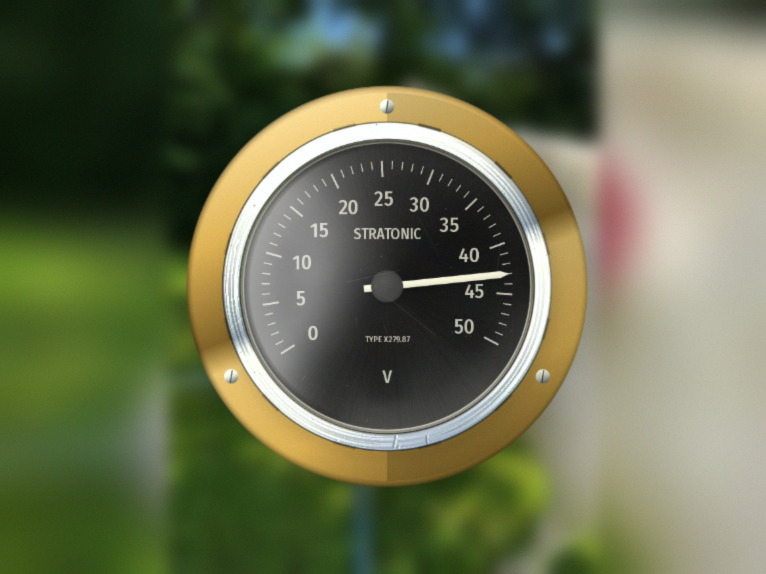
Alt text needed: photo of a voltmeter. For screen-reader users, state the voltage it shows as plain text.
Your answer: 43 V
